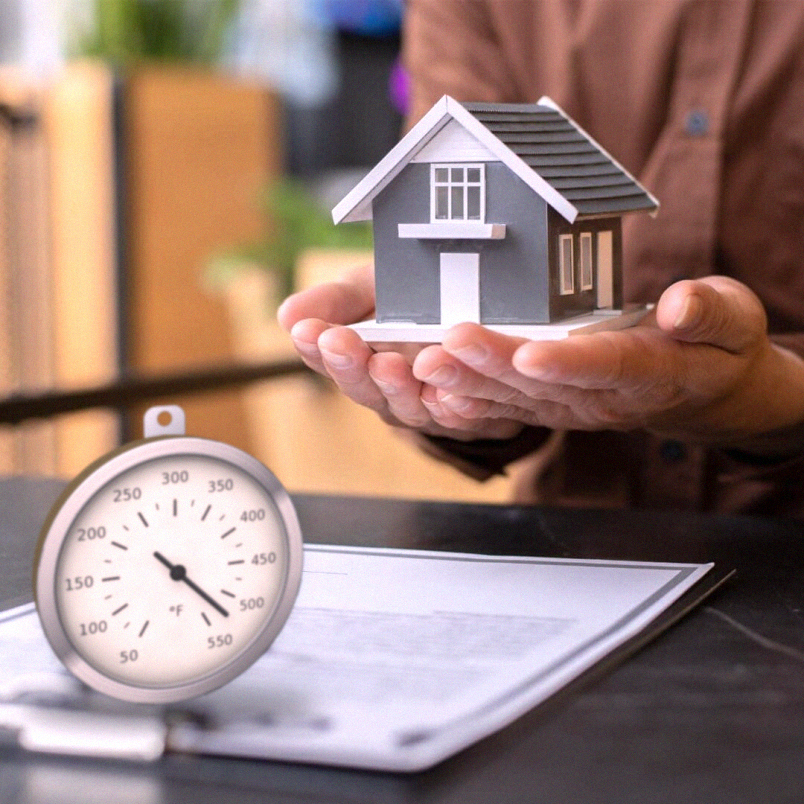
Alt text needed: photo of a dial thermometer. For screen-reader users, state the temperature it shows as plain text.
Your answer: 525 °F
